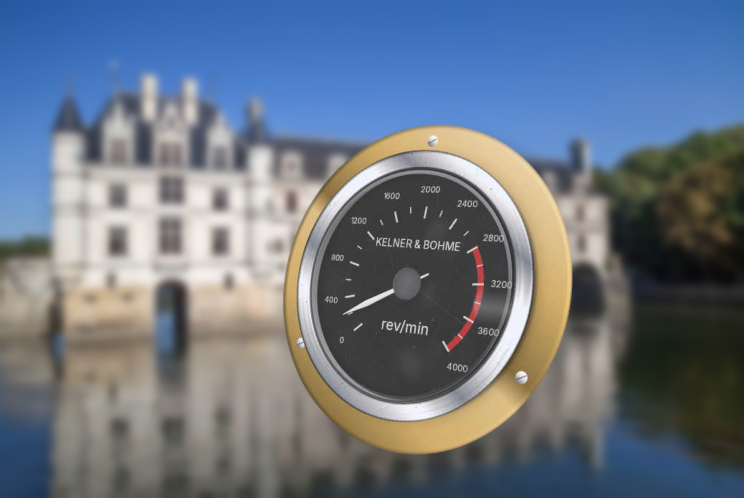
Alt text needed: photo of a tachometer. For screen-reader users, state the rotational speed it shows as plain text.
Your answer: 200 rpm
